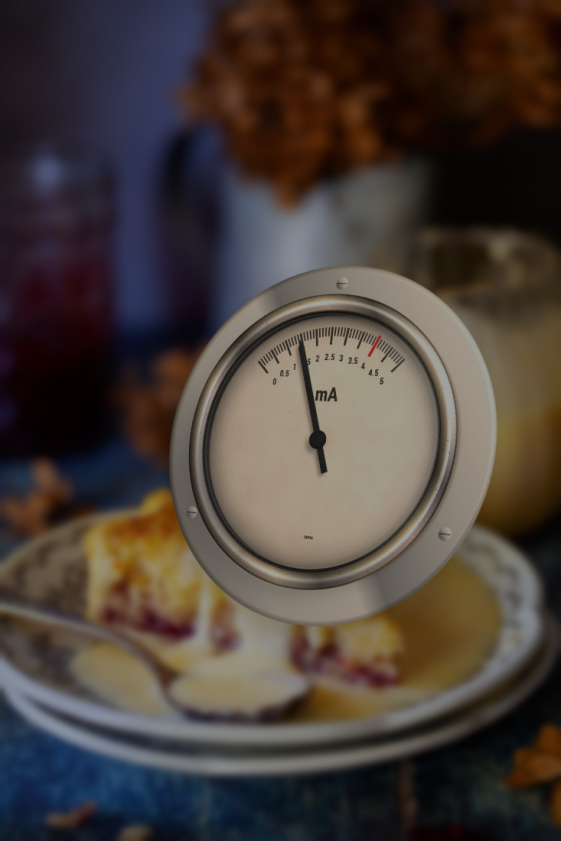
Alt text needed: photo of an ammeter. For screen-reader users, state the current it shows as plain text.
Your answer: 1.5 mA
